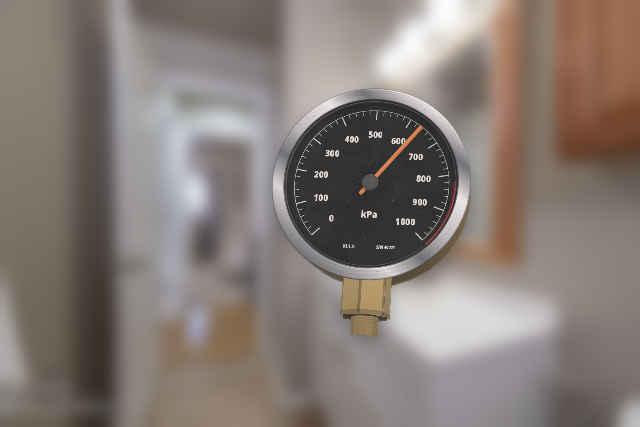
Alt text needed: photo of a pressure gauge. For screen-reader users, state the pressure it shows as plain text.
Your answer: 640 kPa
